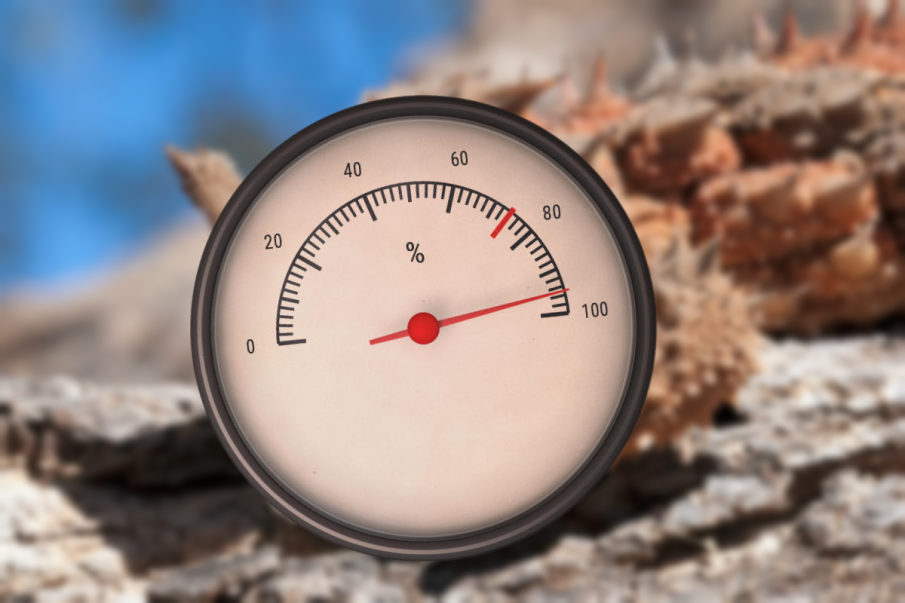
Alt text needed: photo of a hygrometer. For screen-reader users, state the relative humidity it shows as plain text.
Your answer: 95 %
